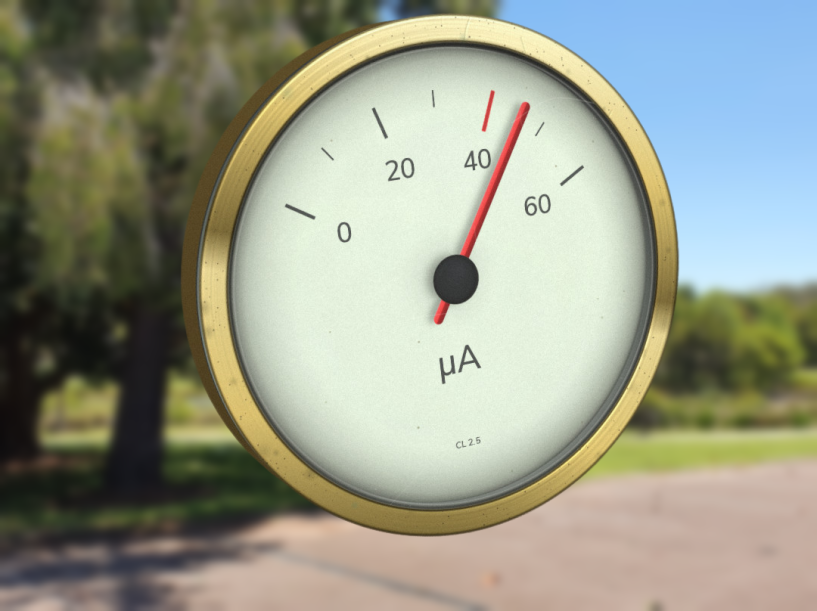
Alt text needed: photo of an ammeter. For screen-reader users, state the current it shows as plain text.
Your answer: 45 µA
